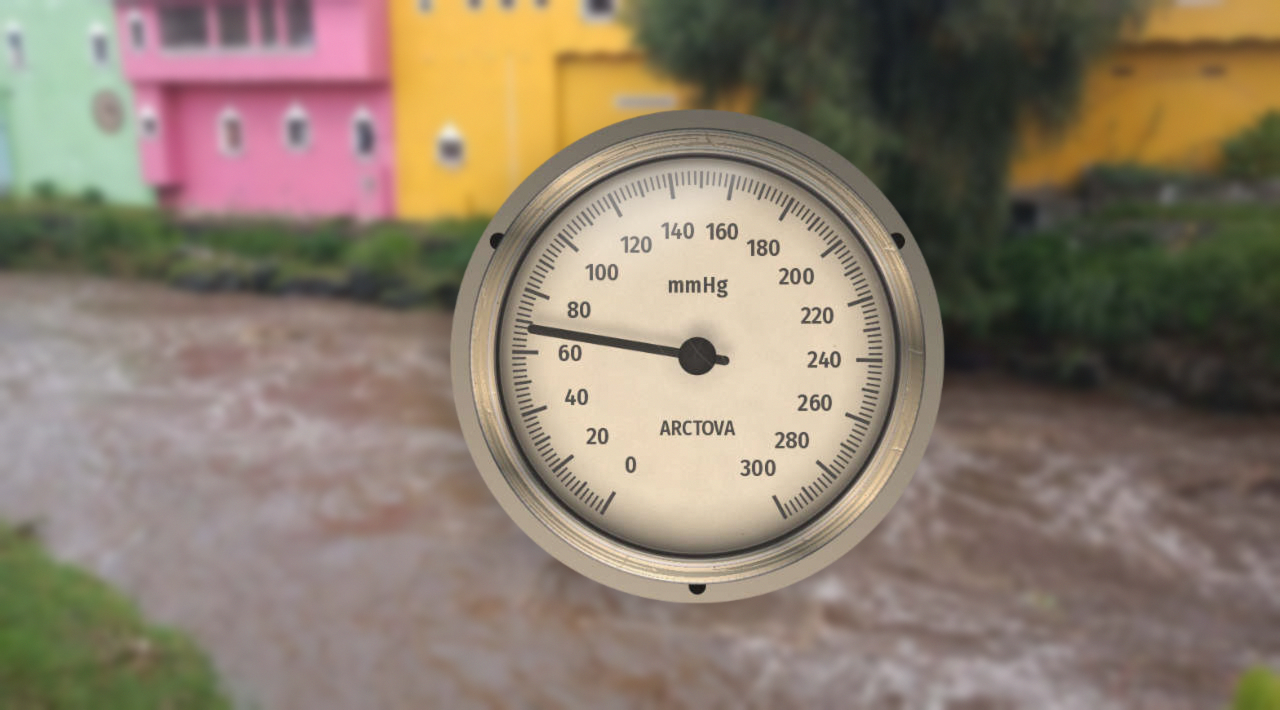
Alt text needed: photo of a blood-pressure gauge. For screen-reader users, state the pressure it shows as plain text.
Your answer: 68 mmHg
